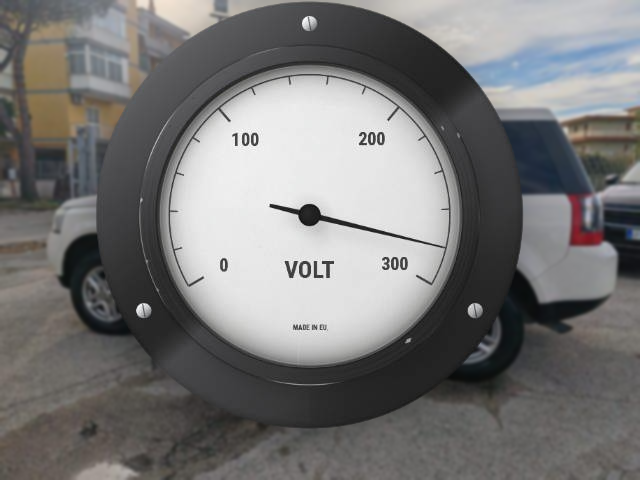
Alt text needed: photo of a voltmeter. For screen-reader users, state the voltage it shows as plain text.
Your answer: 280 V
